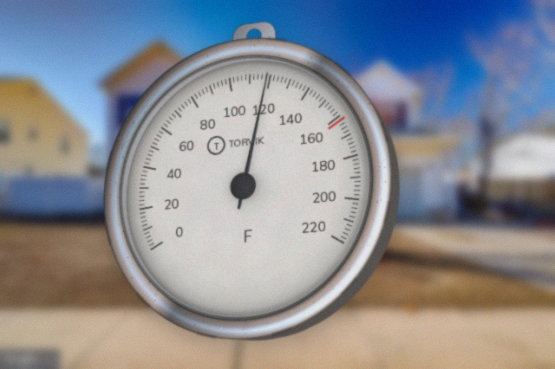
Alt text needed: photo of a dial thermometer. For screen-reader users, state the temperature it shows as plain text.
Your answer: 120 °F
